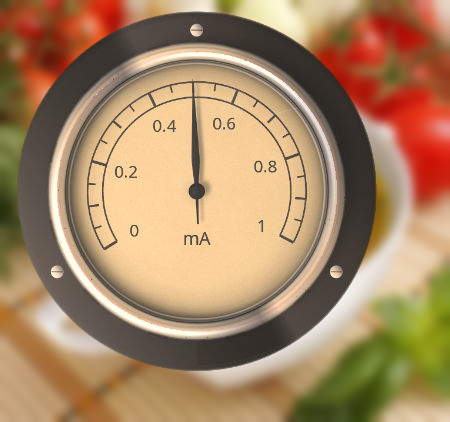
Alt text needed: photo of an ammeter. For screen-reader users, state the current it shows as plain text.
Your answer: 0.5 mA
